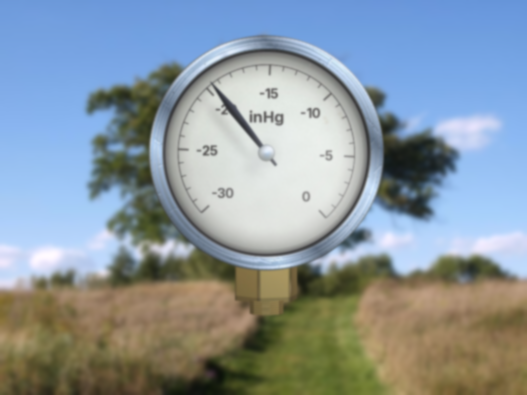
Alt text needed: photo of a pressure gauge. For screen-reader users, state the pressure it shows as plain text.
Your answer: -19.5 inHg
